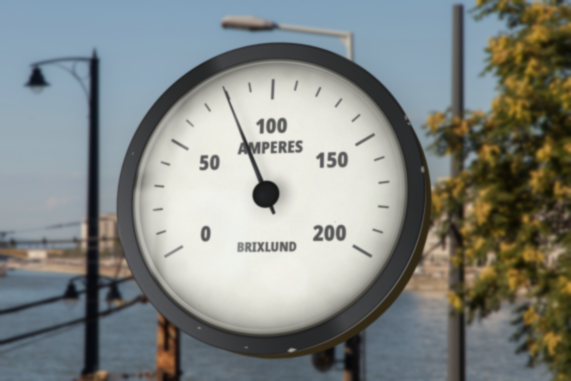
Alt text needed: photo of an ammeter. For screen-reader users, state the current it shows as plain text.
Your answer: 80 A
